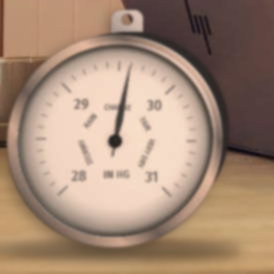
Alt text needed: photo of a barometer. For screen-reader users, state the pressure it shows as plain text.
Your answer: 29.6 inHg
